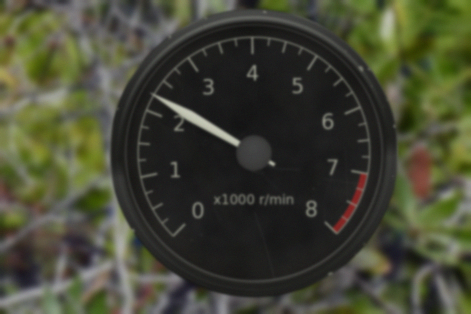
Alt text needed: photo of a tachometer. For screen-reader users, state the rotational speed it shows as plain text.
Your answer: 2250 rpm
